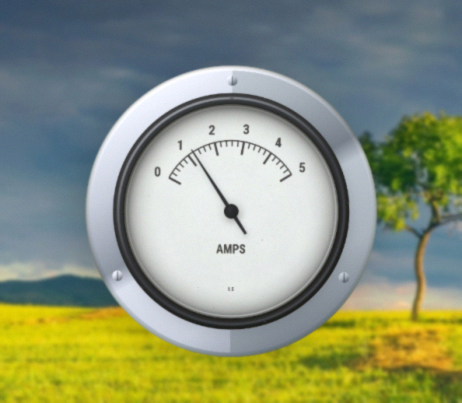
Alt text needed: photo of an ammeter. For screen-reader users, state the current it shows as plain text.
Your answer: 1.2 A
